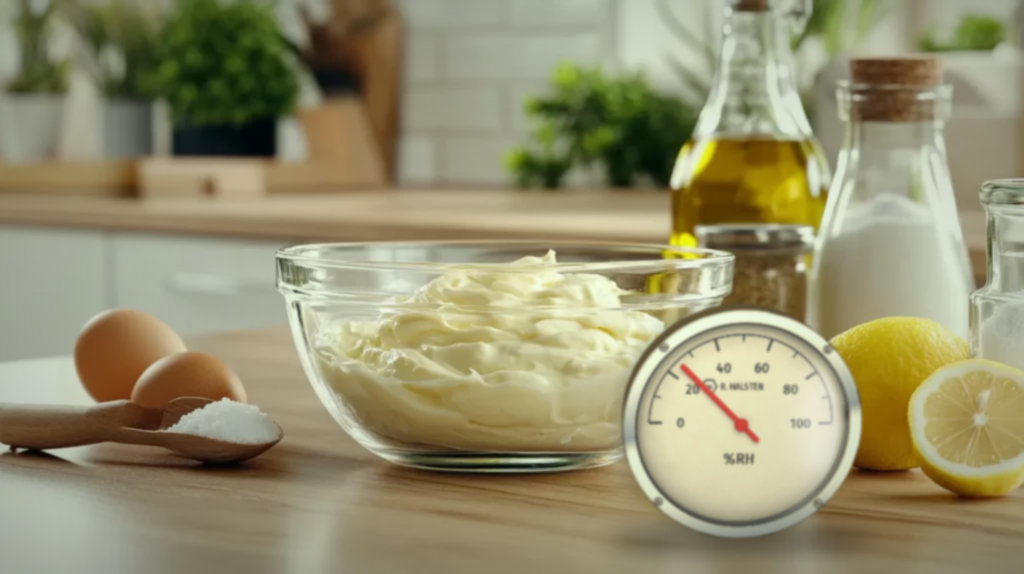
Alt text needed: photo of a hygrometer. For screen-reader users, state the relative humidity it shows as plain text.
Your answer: 25 %
